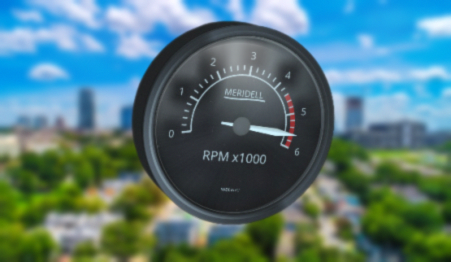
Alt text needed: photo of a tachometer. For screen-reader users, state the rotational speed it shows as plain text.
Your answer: 5600 rpm
